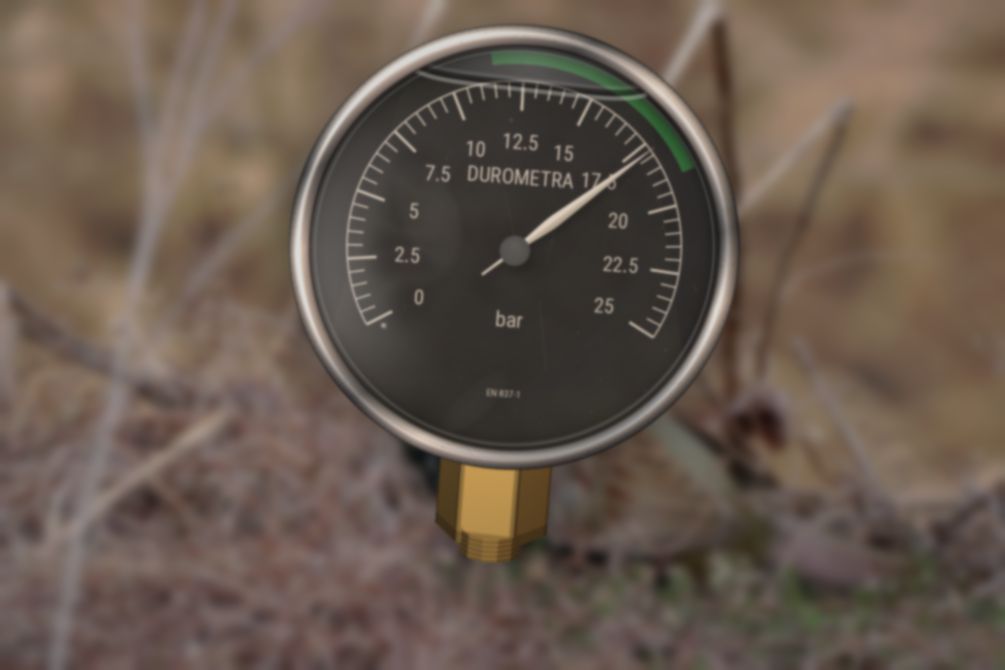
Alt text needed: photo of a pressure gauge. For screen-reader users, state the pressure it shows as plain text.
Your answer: 17.75 bar
